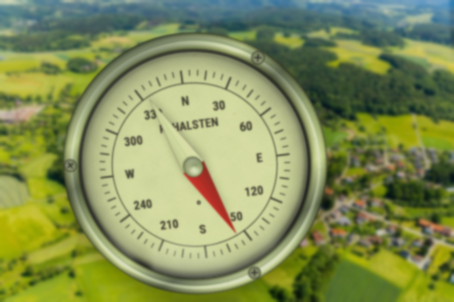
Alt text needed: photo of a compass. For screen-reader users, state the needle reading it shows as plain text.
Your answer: 155 °
